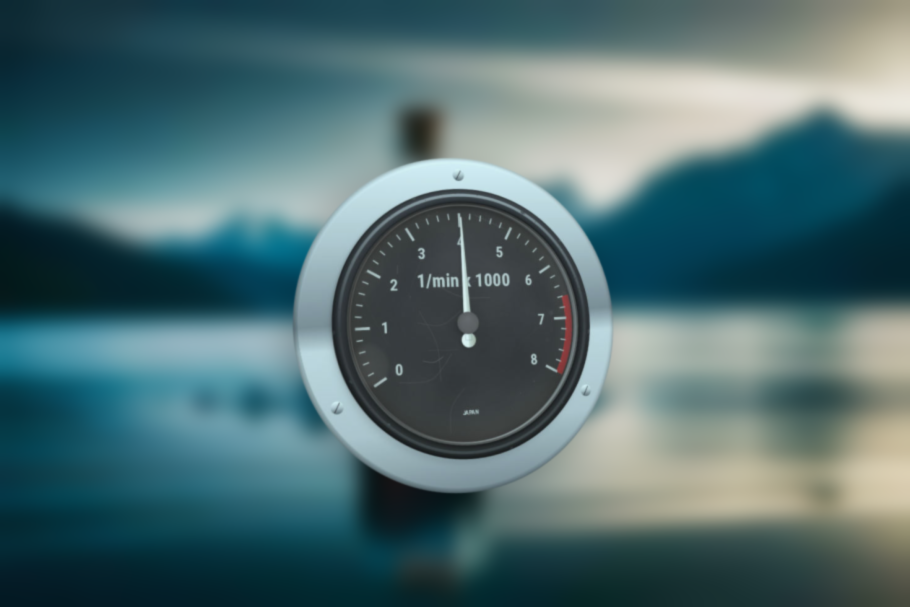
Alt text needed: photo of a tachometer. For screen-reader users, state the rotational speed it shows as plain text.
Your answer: 4000 rpm
